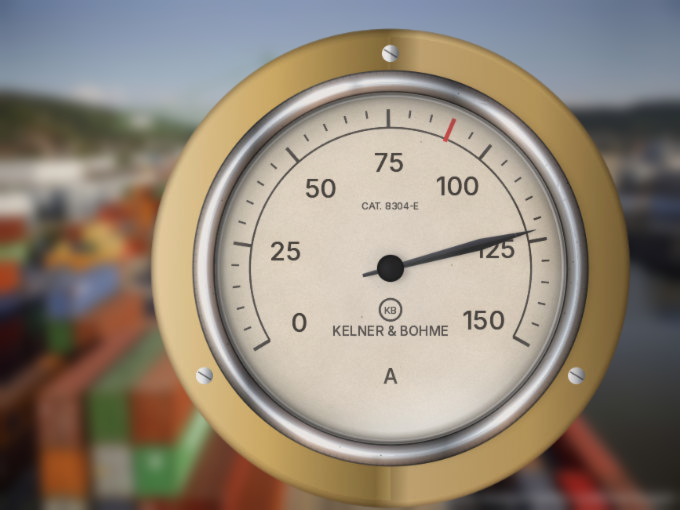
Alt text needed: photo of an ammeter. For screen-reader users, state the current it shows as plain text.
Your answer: 122.5 A
